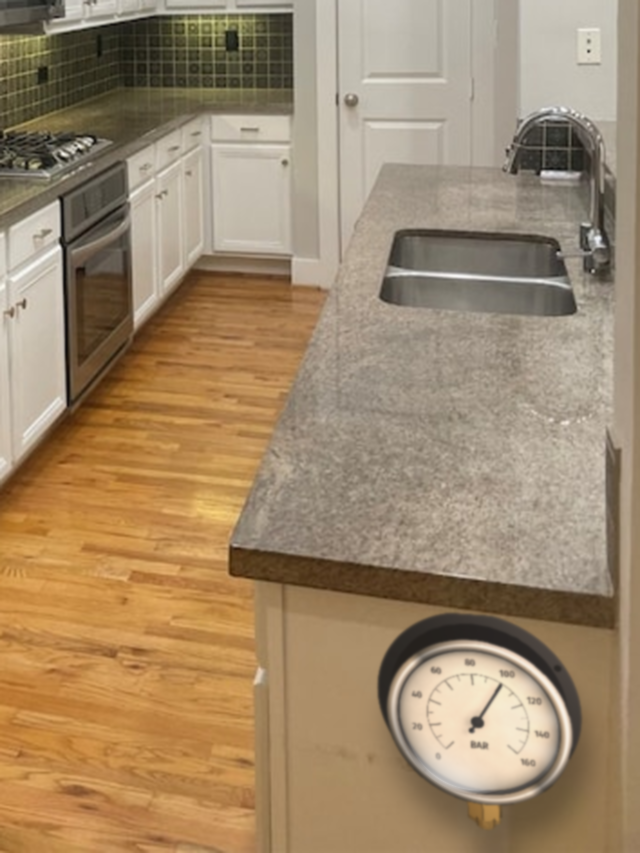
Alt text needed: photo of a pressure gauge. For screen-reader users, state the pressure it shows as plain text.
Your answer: 100 bar
